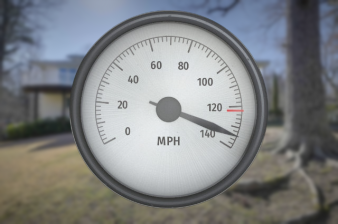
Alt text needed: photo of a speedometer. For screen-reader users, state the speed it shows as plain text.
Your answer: 134 mph
